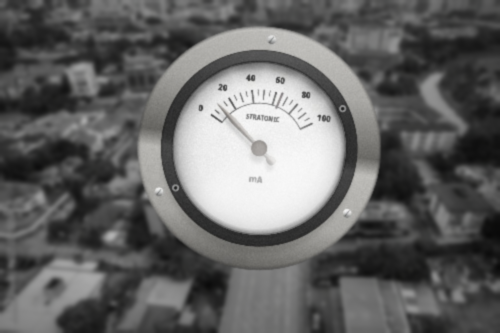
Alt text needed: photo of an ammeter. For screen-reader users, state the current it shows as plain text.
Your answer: 10 mA
